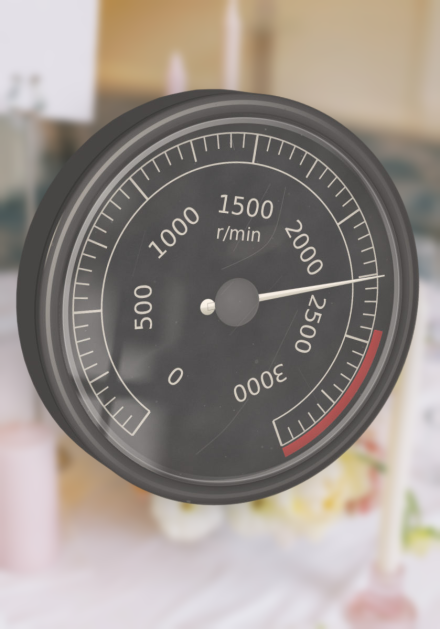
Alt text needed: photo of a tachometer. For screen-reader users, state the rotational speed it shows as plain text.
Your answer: 2250 rpm
